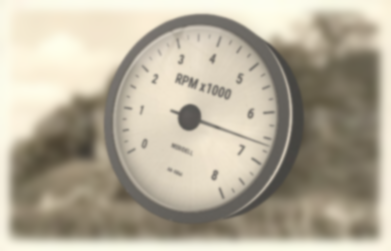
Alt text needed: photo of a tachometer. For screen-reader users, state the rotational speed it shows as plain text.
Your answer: 6625 rpm
